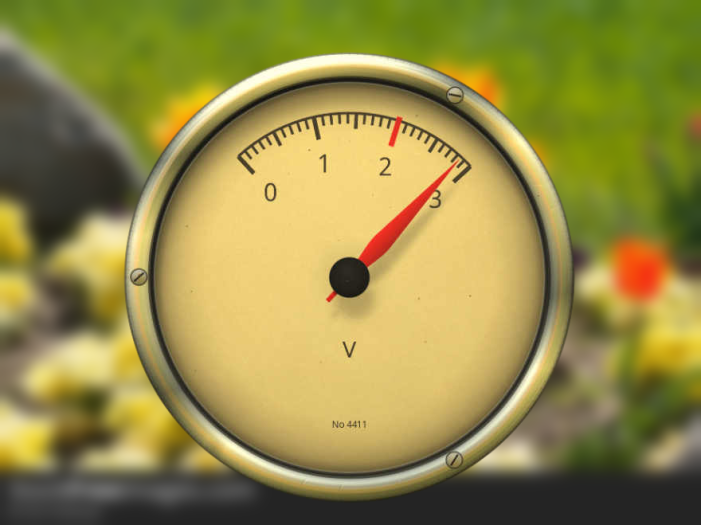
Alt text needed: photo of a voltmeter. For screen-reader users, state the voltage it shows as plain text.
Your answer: 2.85 V
